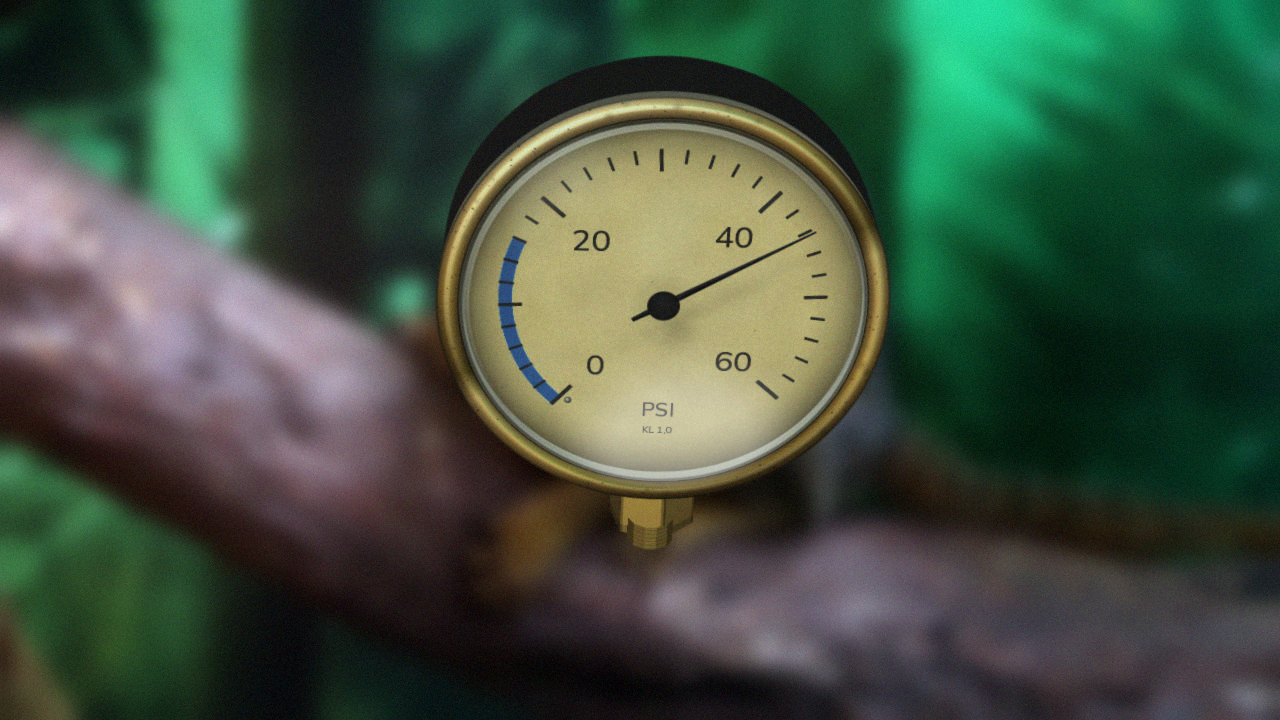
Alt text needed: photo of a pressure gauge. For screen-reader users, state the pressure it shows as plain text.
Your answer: 44 psi
